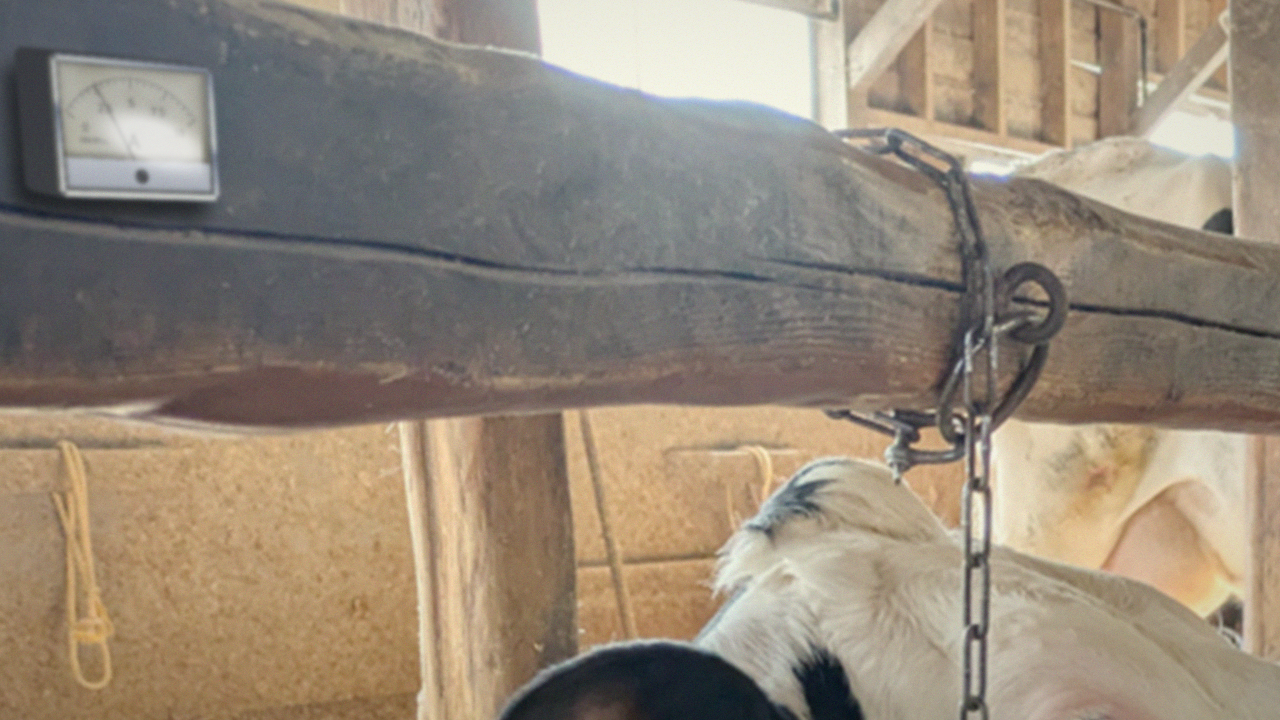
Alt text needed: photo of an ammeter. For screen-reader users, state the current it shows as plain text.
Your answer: 2.5 A
